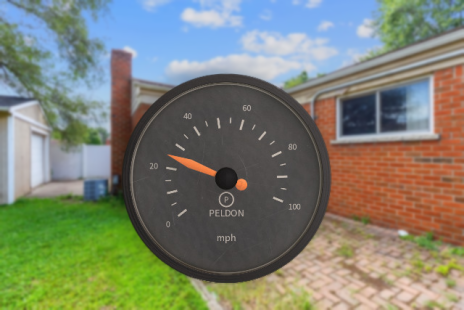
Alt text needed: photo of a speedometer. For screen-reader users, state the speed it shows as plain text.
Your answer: 25 mph
